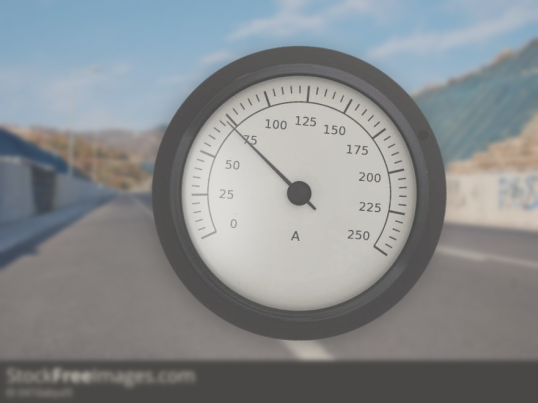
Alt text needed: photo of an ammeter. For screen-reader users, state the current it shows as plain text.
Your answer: 72.5 A
